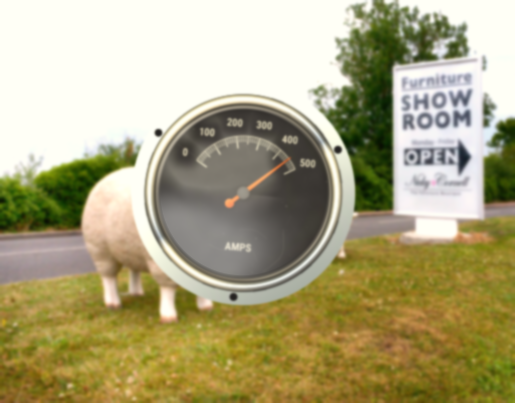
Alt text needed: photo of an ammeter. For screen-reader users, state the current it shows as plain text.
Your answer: 450 A
